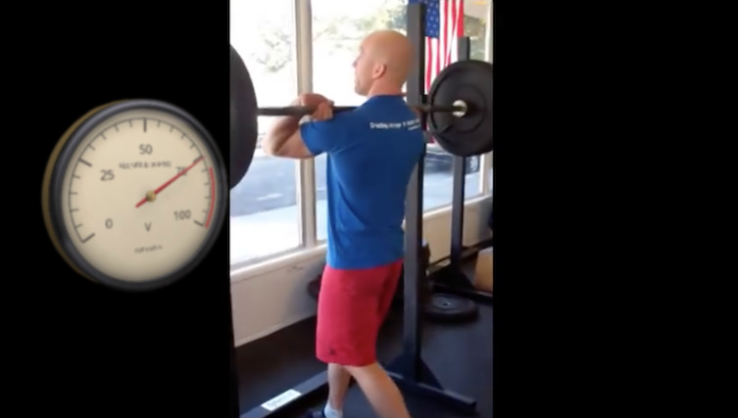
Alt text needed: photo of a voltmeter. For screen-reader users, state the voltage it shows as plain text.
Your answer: 75 V
